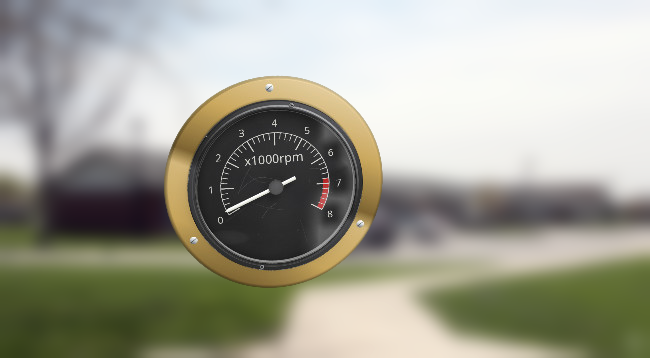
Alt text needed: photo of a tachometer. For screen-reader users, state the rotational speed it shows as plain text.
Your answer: 200 rpm
